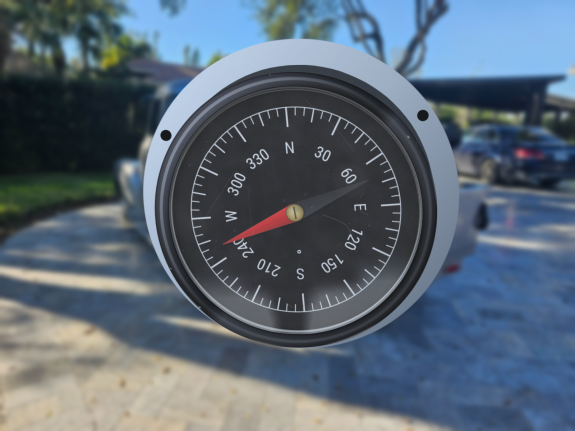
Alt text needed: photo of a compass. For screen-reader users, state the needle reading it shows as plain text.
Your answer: 250 °
